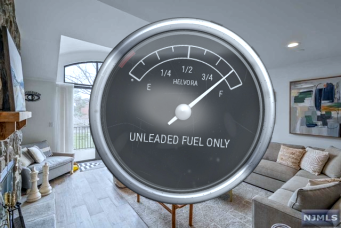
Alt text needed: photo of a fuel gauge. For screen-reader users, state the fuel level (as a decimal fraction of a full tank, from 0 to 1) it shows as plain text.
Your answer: 0.875
